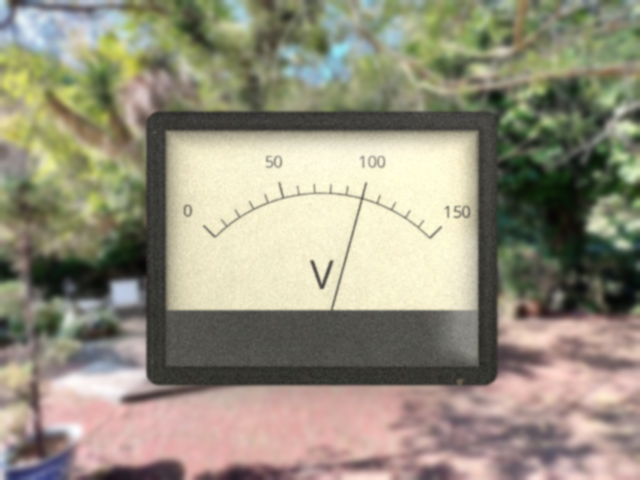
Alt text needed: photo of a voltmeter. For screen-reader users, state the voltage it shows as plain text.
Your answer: 100 V
